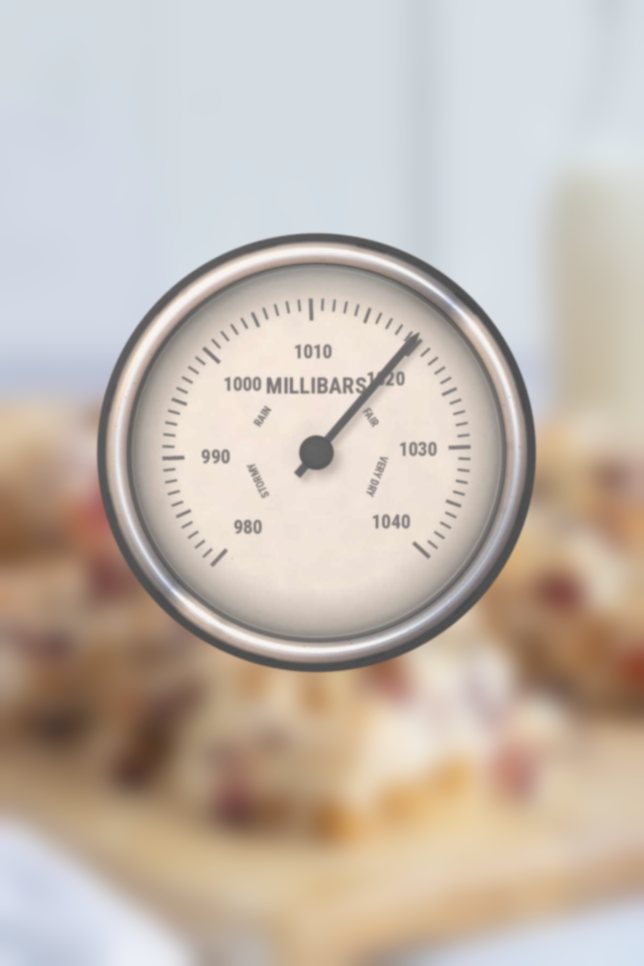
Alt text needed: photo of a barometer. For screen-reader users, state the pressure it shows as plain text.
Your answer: 1019.5 mbar
